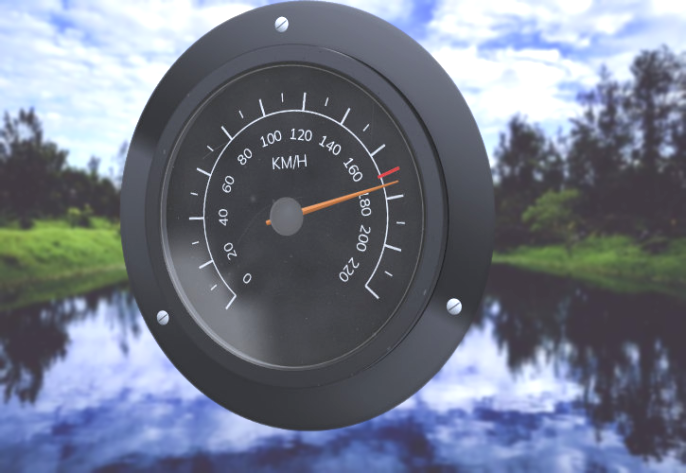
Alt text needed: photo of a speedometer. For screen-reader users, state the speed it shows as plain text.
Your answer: 175 km/h
